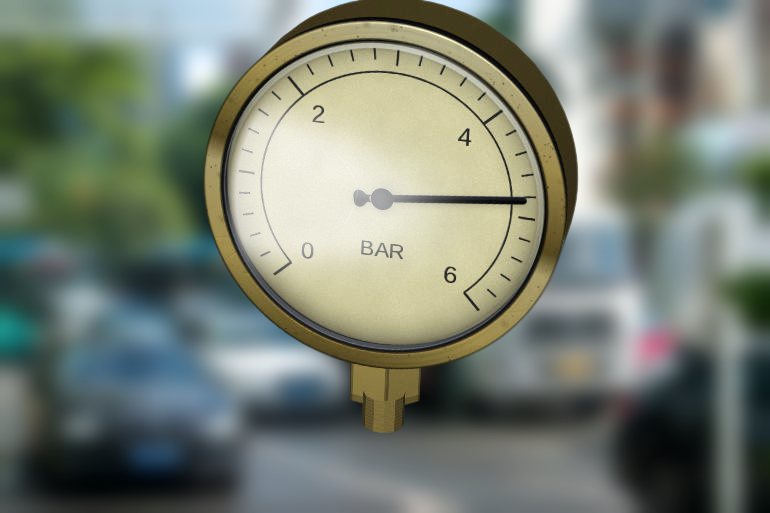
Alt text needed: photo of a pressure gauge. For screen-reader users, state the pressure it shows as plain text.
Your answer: 4.8 bar
